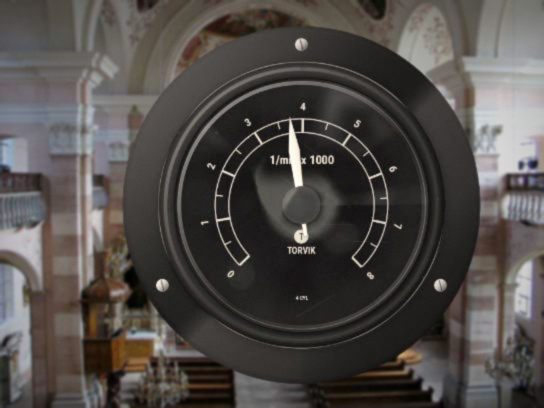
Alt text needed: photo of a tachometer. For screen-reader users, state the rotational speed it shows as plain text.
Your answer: 3750 rpm
